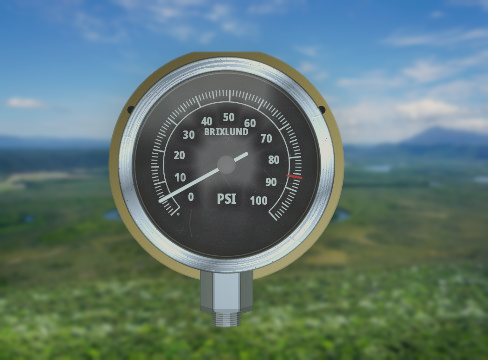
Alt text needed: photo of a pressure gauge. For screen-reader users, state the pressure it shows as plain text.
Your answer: 5 psi
